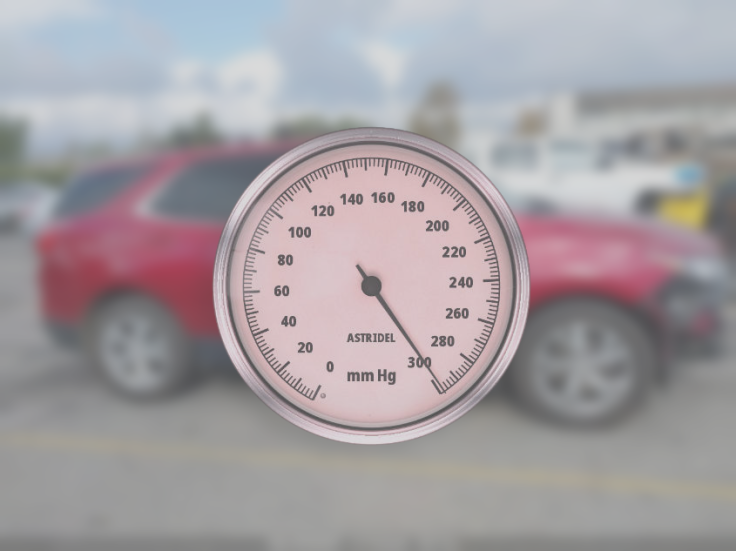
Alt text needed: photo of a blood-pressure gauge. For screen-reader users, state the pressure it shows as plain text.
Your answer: 298 mmHg
